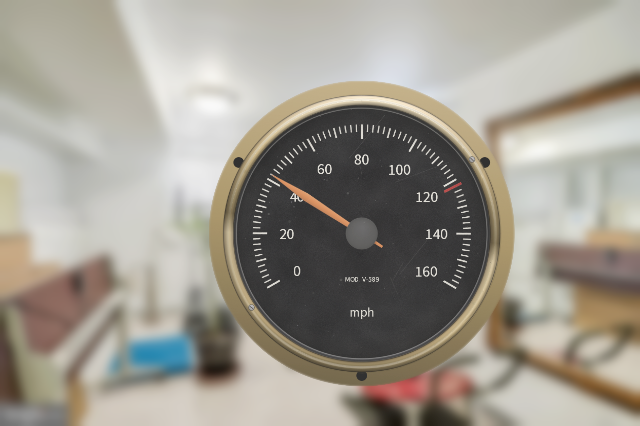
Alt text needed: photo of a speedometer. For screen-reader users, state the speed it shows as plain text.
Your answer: 42 mph
